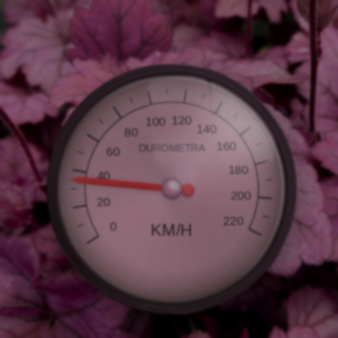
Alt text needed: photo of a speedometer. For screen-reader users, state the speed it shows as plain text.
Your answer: 35 km/h
